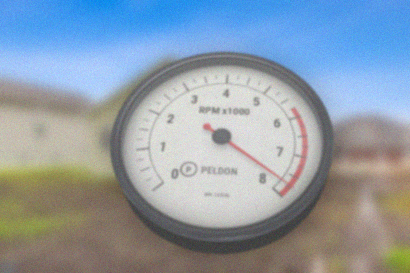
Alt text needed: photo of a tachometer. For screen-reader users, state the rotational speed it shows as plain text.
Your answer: 7750 rpm
